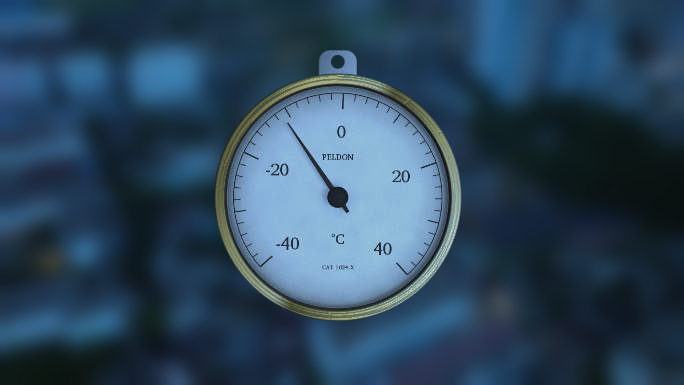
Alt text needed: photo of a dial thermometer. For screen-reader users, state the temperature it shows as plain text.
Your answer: -11 °C
